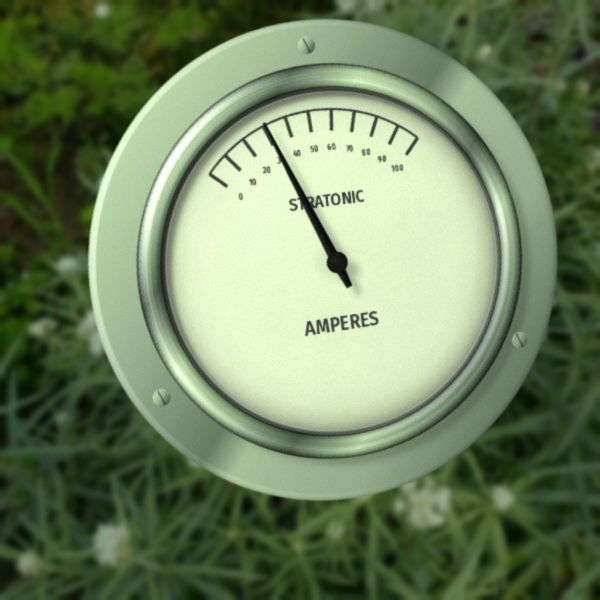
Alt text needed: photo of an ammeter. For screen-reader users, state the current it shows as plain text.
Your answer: 30 A
